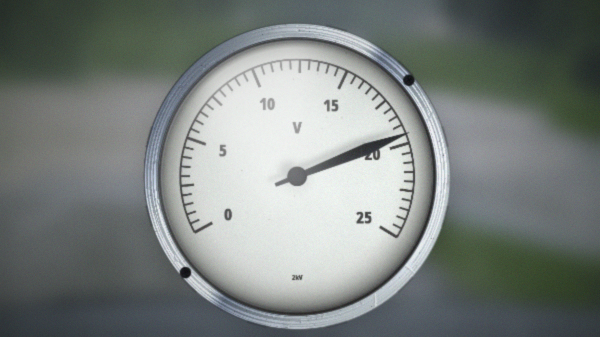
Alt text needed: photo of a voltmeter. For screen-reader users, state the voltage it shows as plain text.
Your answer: 19.5 V
